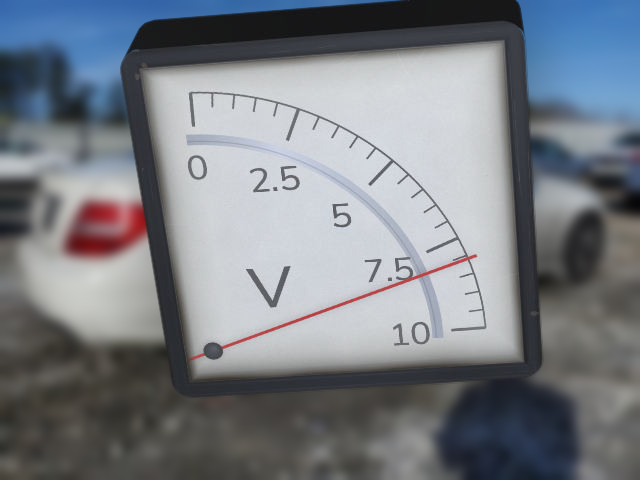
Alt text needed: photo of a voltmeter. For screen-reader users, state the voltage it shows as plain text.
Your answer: 8 V
